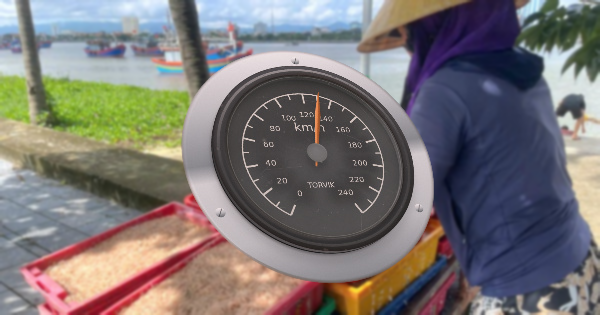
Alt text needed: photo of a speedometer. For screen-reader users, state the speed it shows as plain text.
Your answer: 130 km/h
